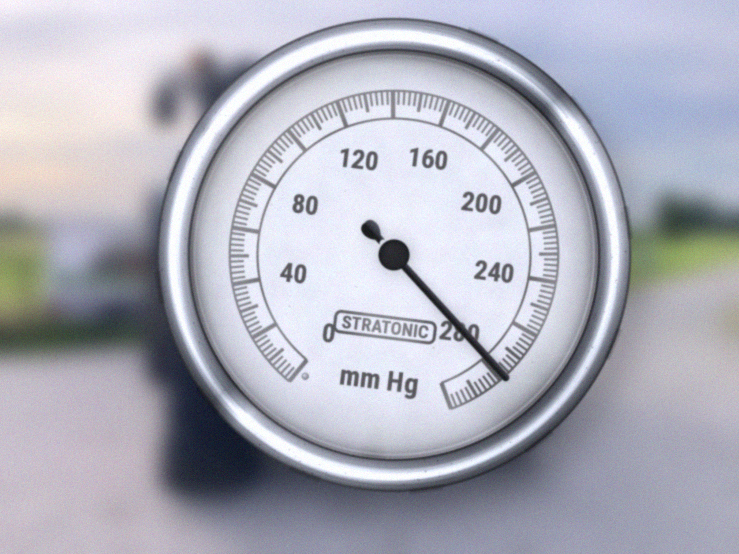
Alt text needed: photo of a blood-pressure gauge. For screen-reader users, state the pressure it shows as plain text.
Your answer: 278 mmHg
